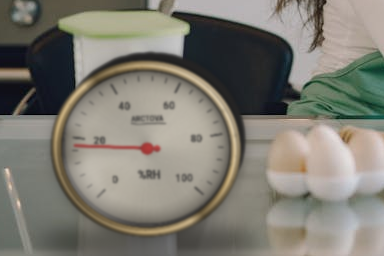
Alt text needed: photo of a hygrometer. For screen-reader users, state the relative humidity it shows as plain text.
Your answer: 18 %
